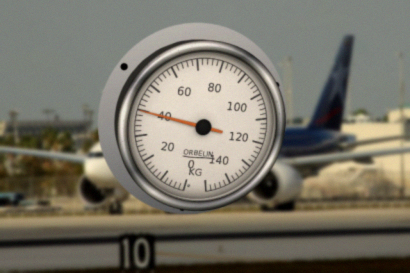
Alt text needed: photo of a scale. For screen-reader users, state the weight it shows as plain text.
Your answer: 40 kg
